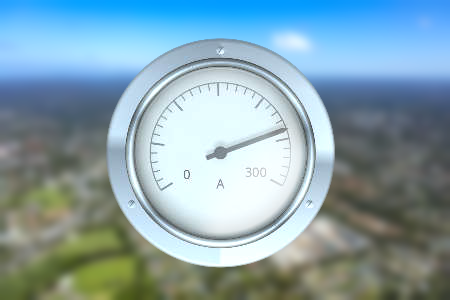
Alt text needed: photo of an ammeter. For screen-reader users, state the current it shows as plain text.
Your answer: 240 A
